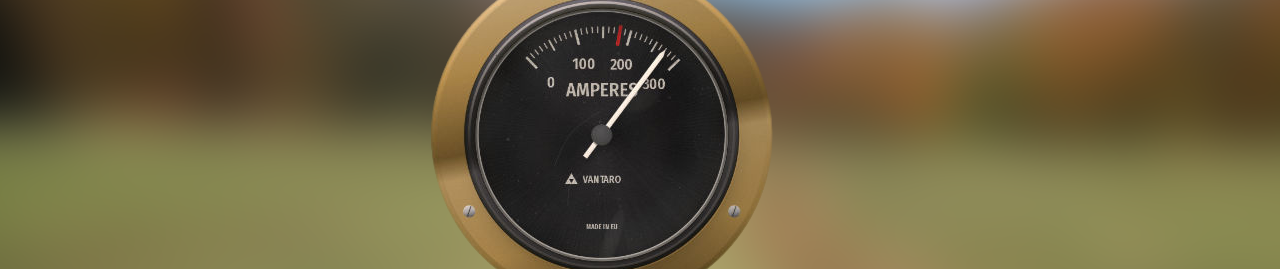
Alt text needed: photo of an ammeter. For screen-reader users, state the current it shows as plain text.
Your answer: 270 A
